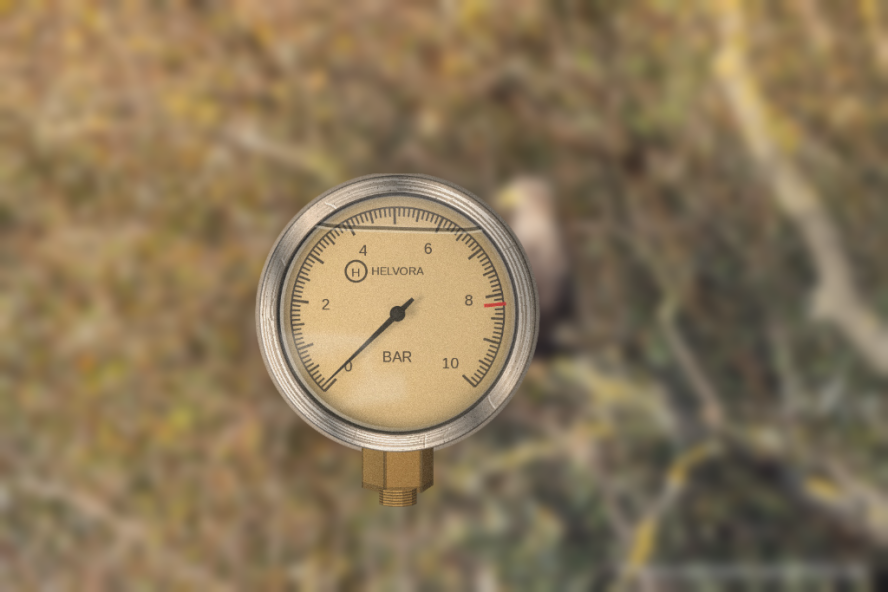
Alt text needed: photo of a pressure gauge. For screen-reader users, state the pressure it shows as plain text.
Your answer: 0.1 bar
